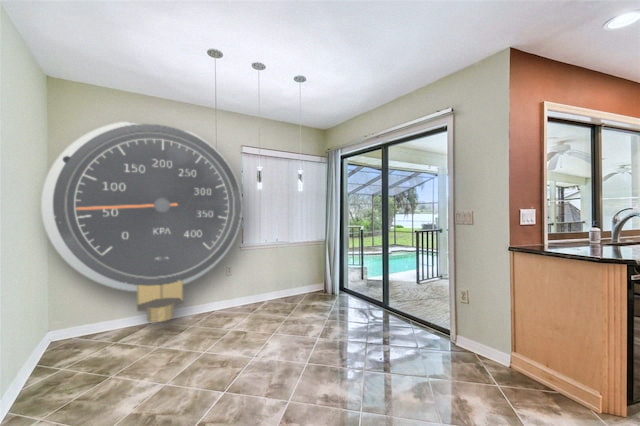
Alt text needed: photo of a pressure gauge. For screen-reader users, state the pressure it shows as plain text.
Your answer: 60 kPa
